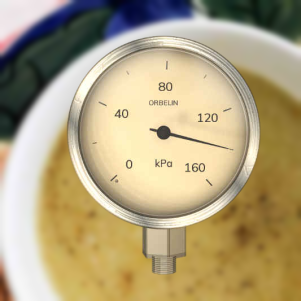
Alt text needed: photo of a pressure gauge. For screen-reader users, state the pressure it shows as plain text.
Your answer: 140 kPa
